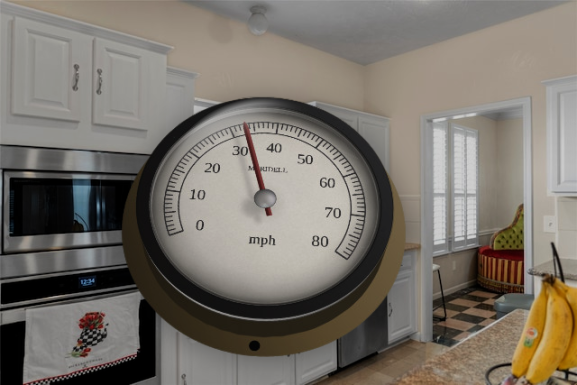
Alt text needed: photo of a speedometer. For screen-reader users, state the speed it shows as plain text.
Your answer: 33 mph
